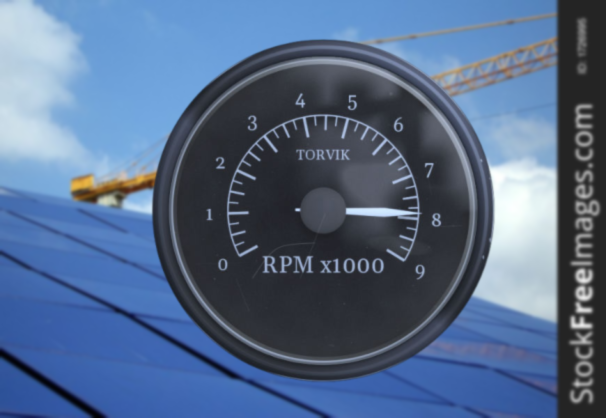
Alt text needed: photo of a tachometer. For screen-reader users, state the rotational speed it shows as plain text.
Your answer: 7875 rpm
